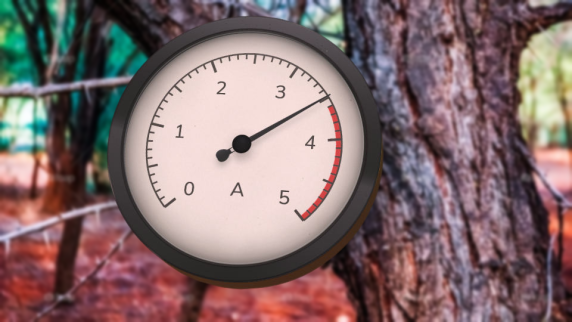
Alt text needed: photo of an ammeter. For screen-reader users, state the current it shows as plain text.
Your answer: 3.5 A
